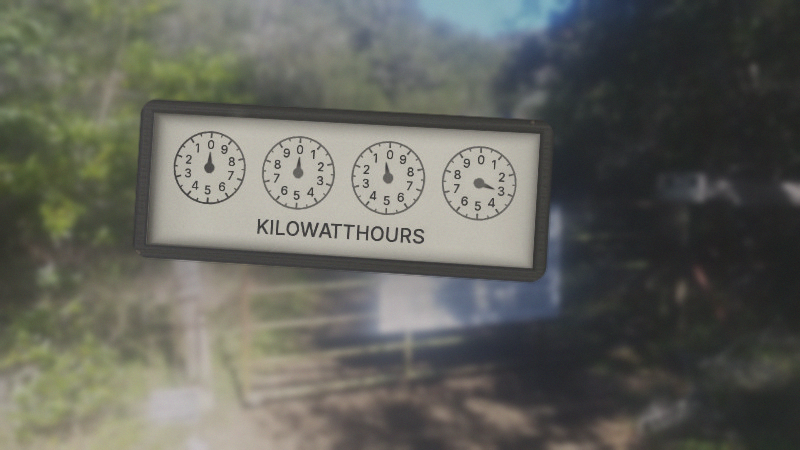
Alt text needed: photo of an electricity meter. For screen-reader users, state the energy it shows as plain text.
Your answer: 3 kWh
